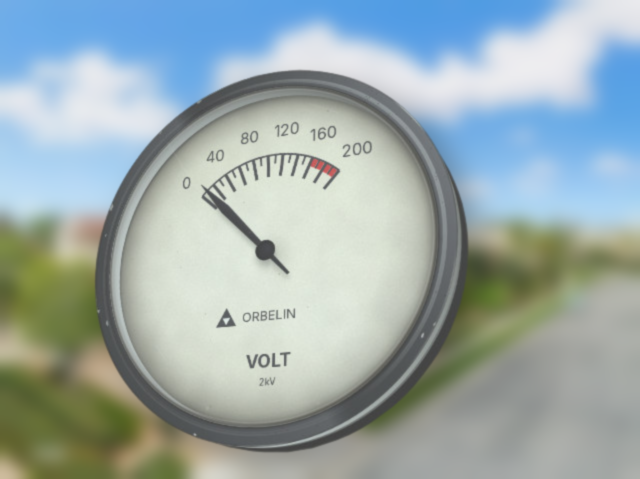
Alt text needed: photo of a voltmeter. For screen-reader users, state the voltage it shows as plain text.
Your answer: 10 V
